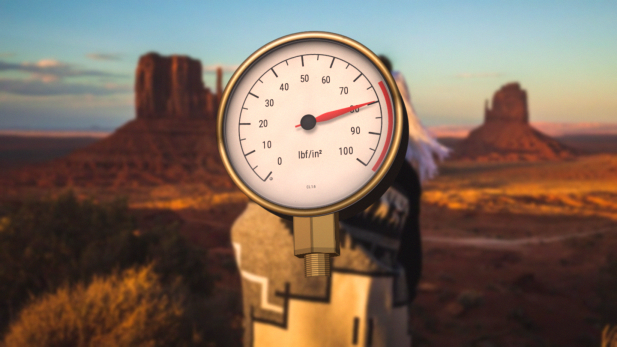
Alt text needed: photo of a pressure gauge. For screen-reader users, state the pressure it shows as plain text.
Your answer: 80 psi
